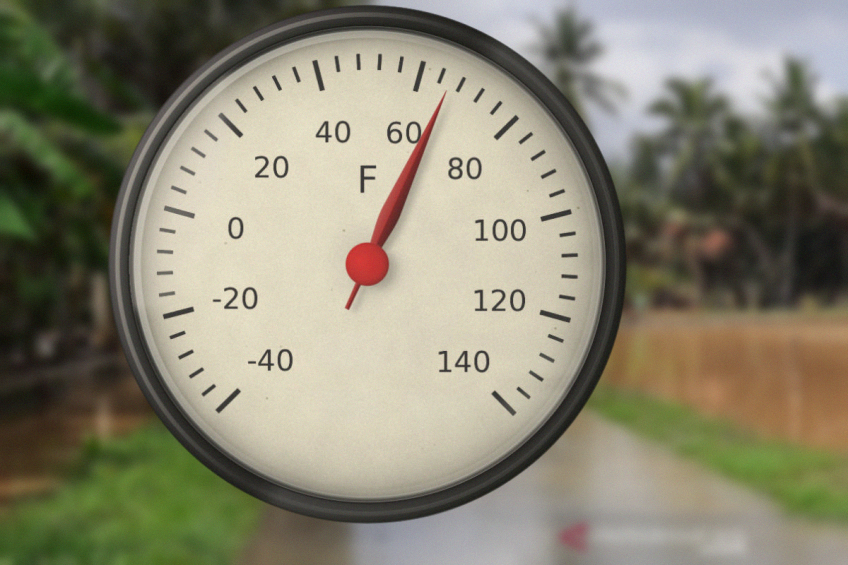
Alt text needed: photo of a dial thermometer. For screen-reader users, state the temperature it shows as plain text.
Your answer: 66 °F
